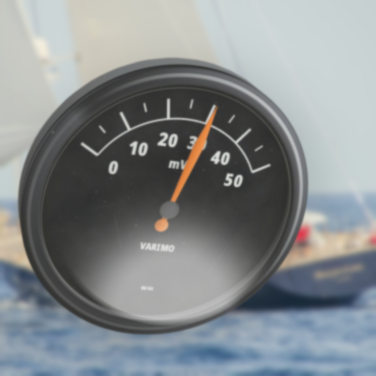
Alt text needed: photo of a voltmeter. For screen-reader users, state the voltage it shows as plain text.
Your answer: 30 mV
